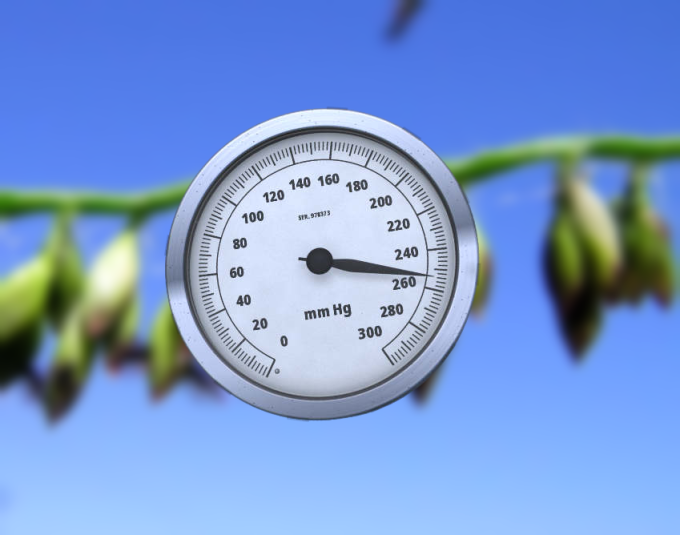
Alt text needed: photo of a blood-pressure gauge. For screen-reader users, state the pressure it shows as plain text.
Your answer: 254 mmHg
